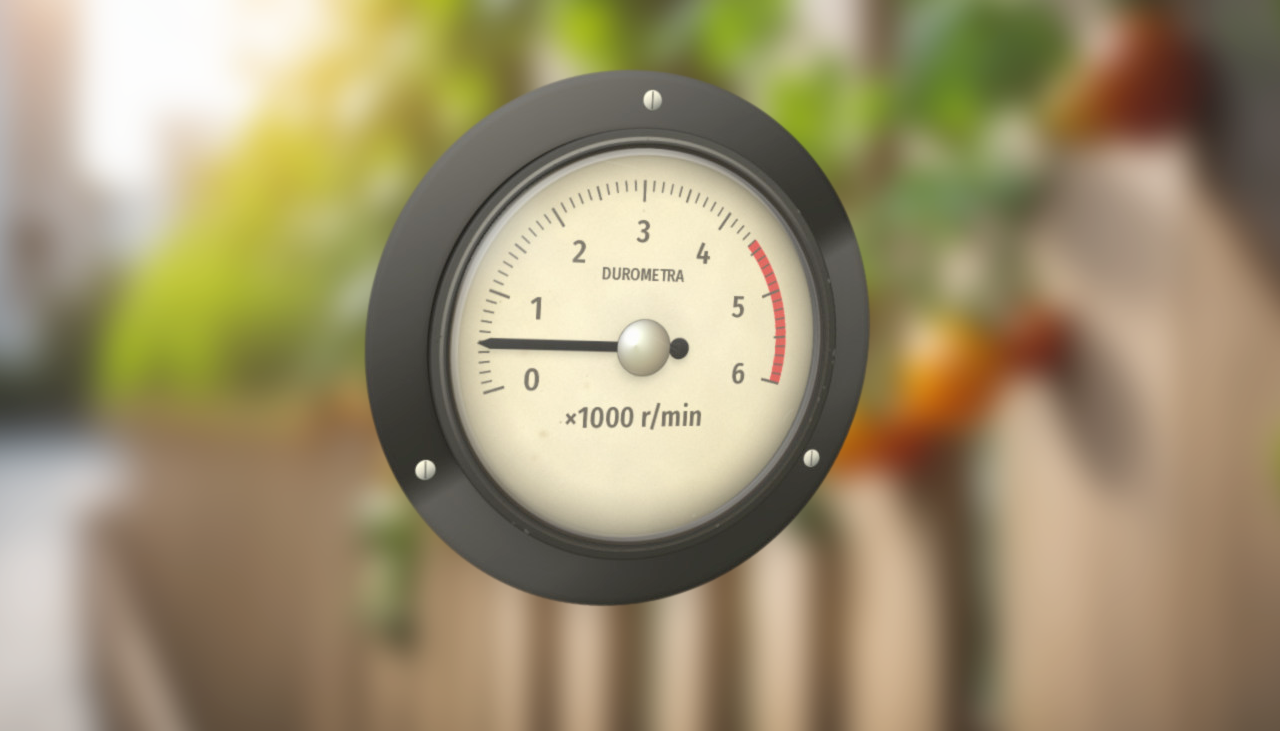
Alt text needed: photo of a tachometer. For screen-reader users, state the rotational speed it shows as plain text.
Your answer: 500 rpm
